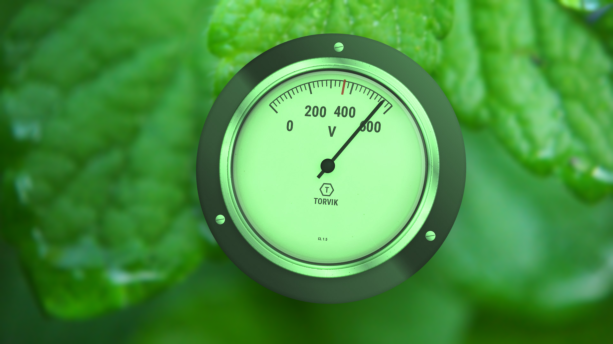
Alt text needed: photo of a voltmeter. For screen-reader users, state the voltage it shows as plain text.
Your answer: 560 V
